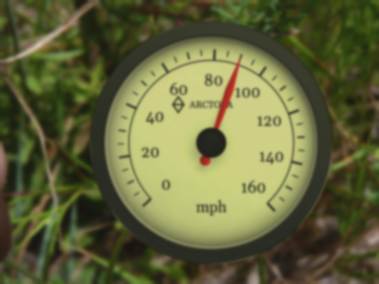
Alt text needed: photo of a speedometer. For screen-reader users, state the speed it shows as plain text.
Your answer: 90 mph
